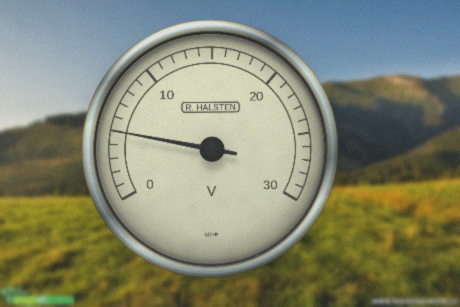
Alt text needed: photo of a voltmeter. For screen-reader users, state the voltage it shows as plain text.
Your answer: 5 V
